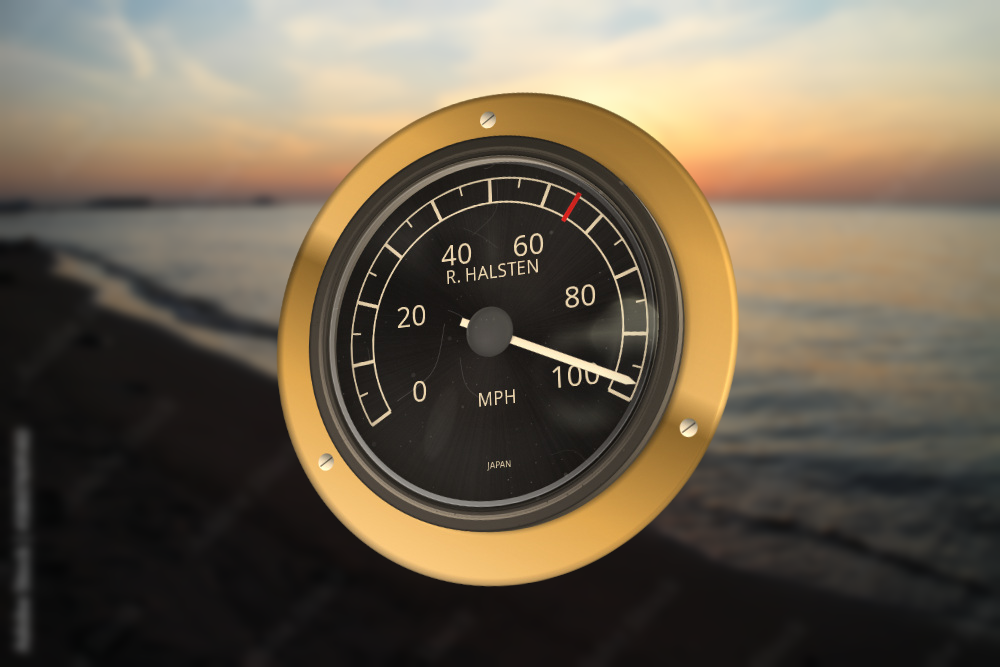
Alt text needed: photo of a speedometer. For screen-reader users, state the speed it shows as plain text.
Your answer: 97.5 mph
